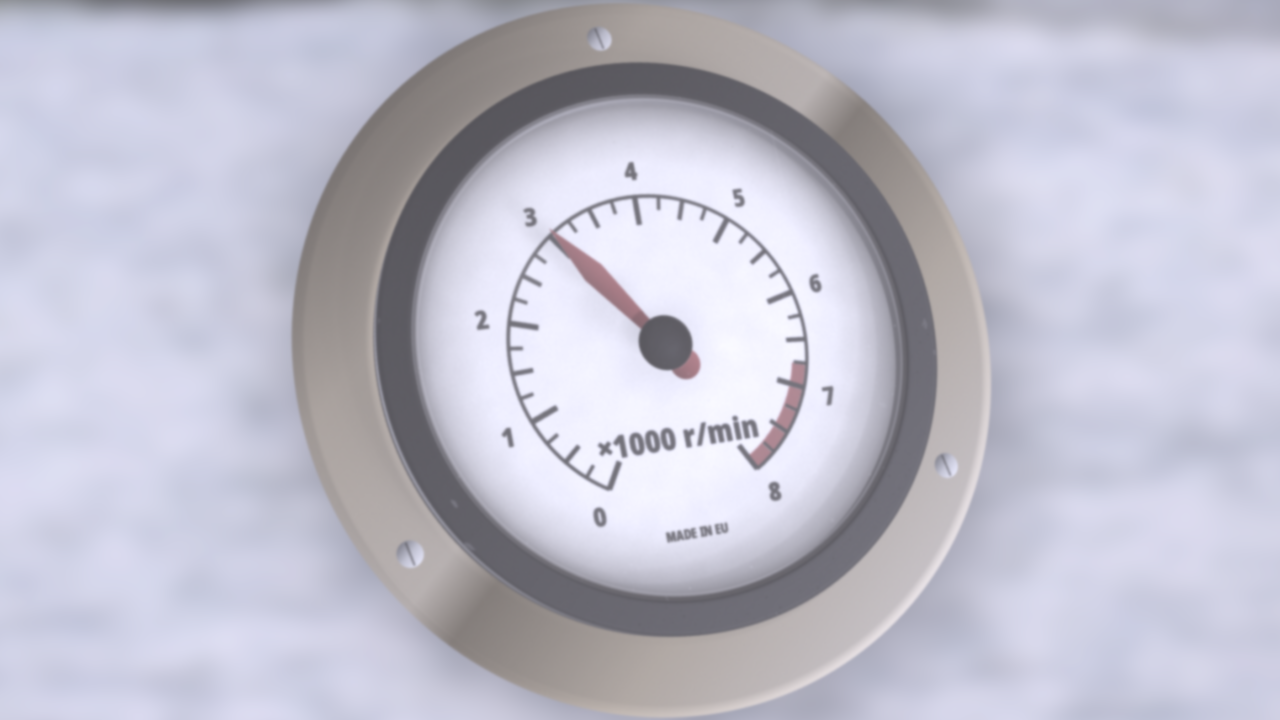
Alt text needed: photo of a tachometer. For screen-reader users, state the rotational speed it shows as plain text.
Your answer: 3000 rpm
